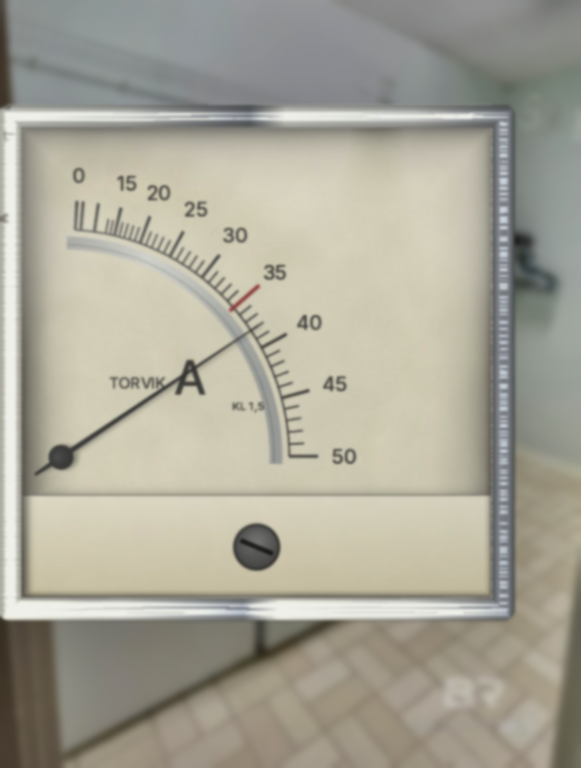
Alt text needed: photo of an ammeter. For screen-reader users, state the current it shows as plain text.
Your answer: 38 A
